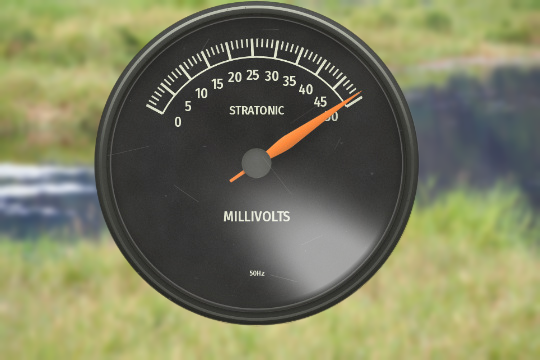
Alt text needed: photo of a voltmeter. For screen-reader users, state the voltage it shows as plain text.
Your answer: 49 mV
